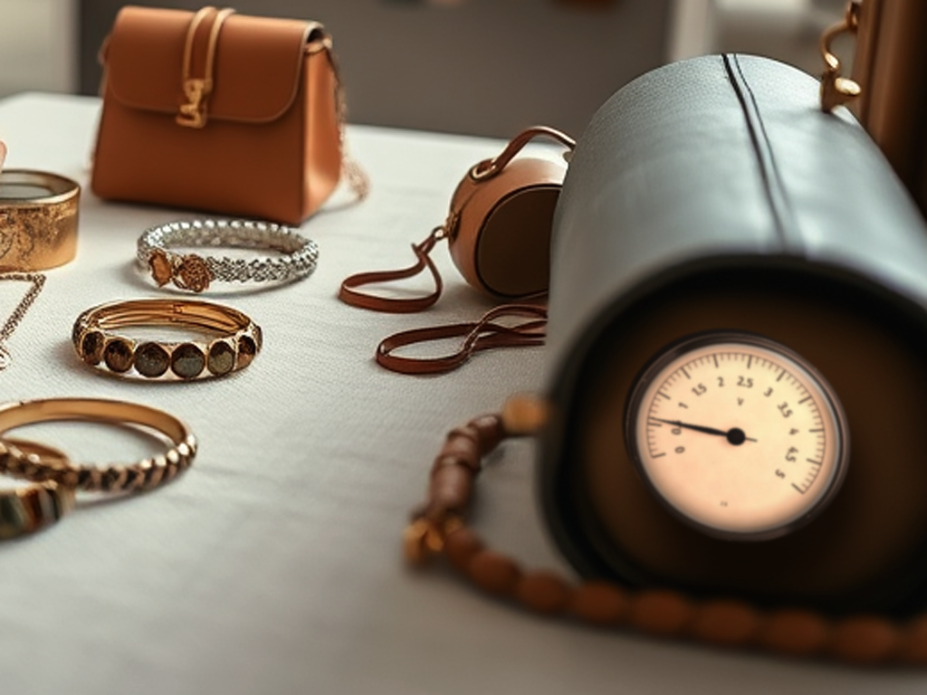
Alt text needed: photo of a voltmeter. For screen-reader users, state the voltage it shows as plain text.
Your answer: 0.6 V
